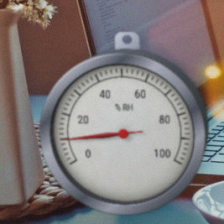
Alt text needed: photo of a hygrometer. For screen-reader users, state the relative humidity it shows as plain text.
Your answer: 10 %
